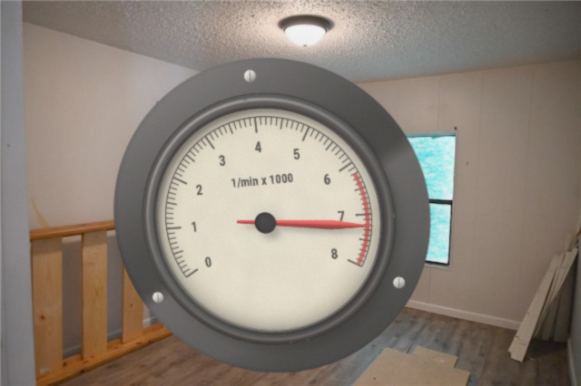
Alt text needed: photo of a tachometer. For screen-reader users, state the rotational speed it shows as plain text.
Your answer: 7200 rpm
